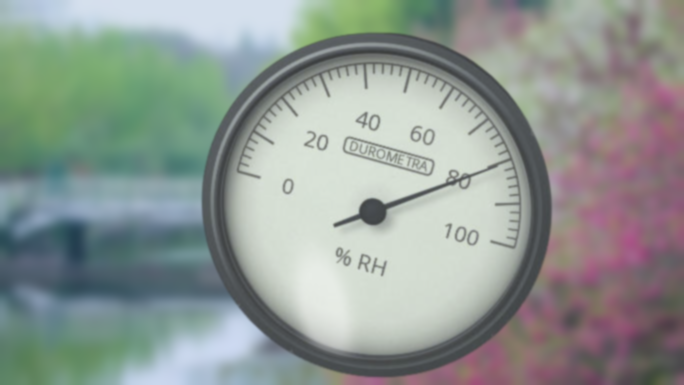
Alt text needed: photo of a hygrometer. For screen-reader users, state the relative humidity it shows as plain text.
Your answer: 80 %
